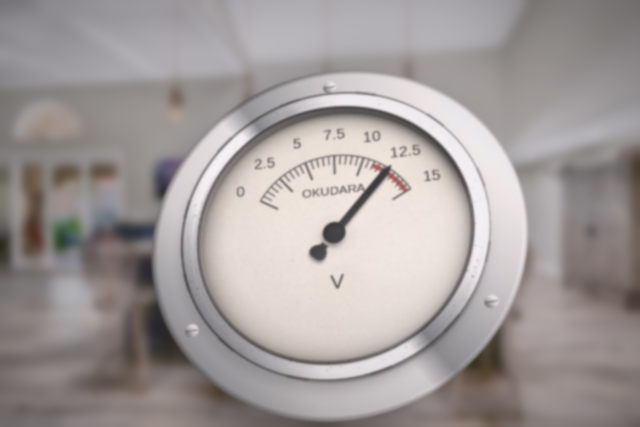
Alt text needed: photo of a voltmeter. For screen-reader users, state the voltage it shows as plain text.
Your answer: 12.5 V
